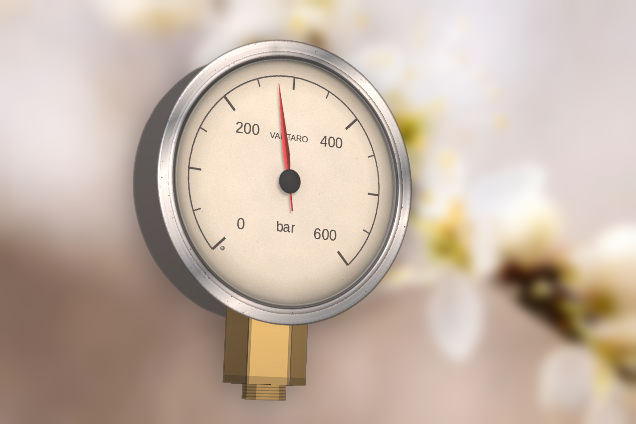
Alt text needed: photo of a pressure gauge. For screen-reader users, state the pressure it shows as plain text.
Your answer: 275 bar
